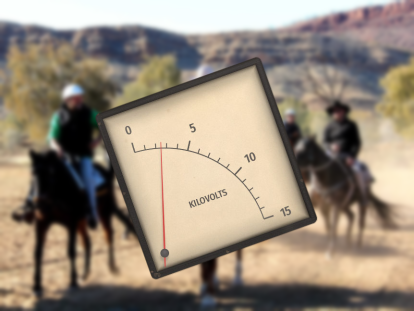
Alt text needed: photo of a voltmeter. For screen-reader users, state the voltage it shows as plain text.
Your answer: 2.5 kV
